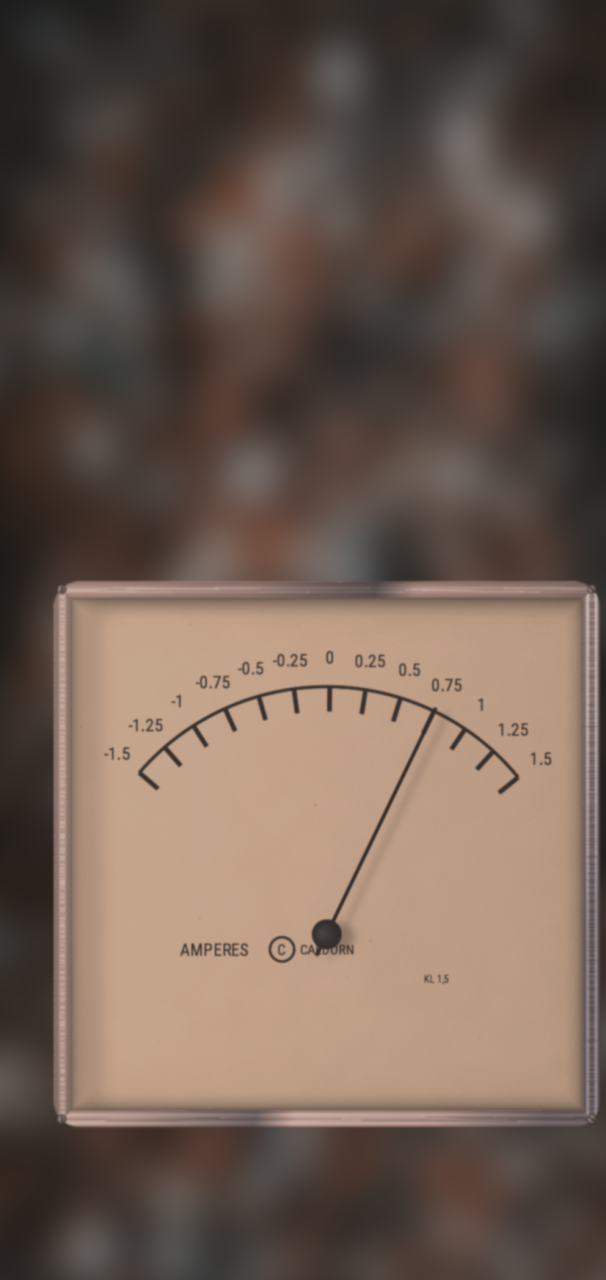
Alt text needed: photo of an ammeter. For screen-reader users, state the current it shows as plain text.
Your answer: 0.75 A
